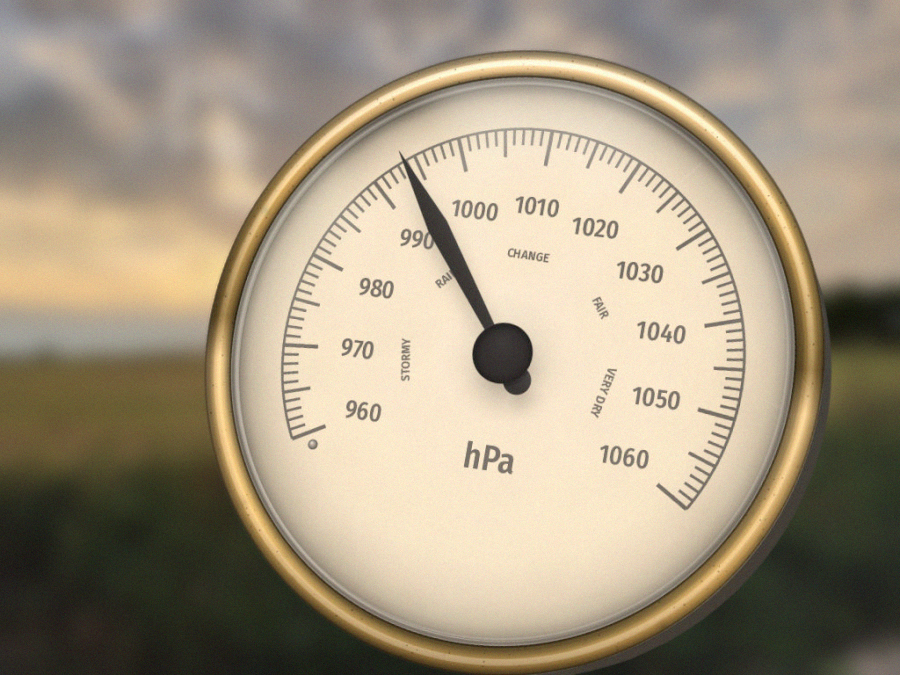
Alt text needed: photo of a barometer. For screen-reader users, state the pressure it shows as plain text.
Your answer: 994 hPa
